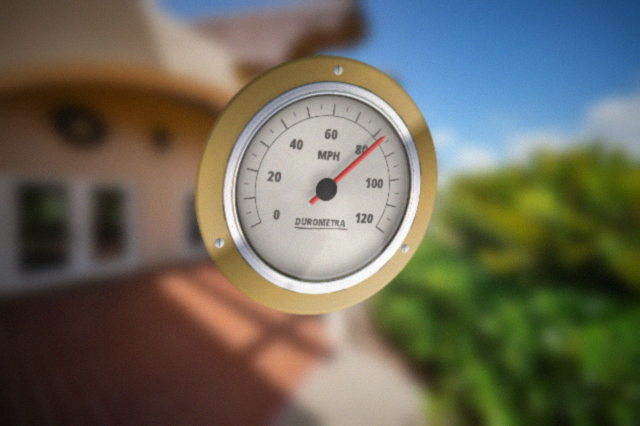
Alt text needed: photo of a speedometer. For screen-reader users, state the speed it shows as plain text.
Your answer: 82.5 mph
